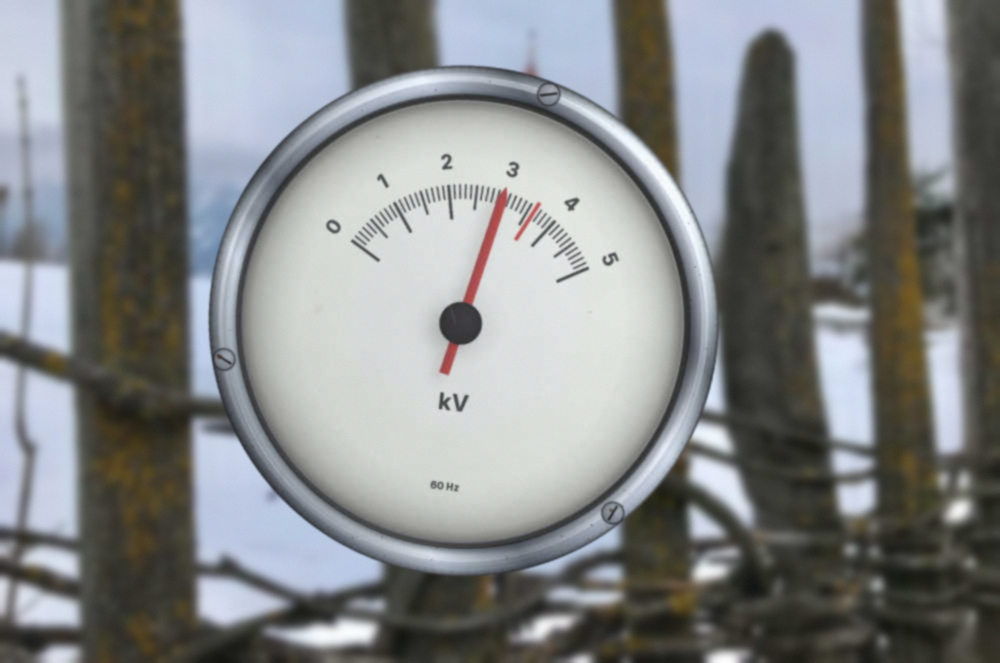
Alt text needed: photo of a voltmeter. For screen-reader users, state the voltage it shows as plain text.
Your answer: 3 kV
